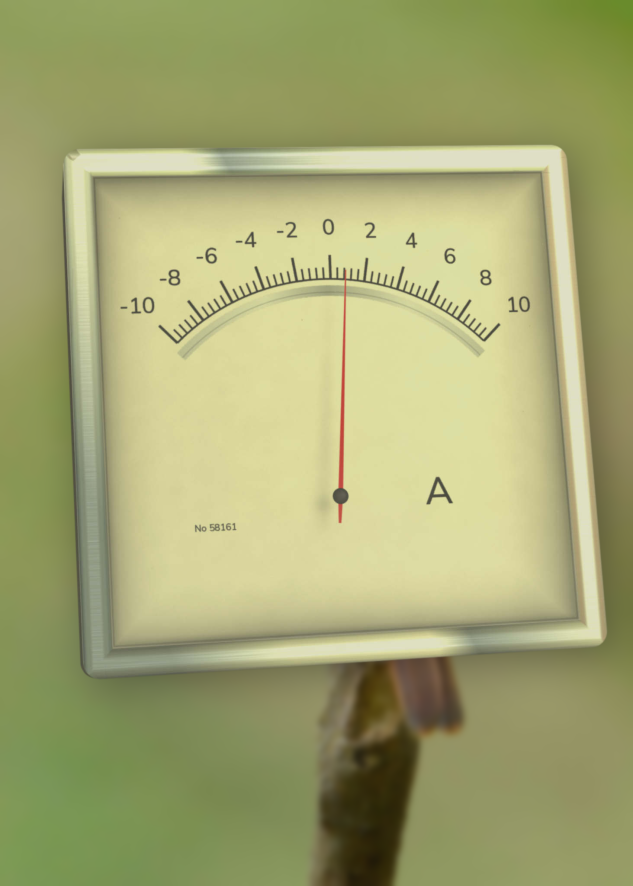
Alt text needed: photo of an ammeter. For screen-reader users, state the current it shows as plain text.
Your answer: 0.8 A
